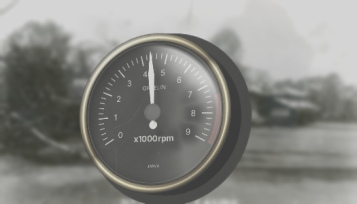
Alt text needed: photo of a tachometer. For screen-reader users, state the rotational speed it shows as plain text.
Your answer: 4400 rpm
